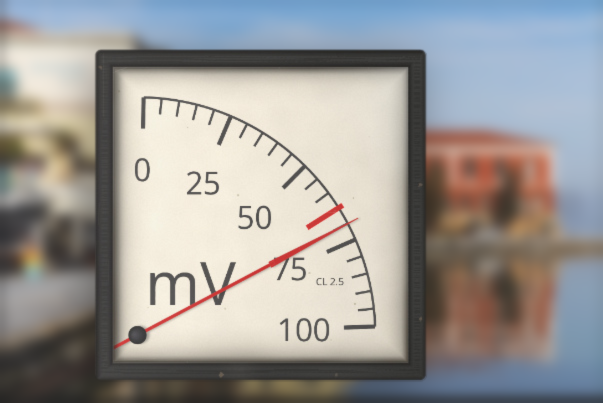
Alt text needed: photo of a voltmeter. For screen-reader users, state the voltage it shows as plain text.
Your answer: 70 mV
